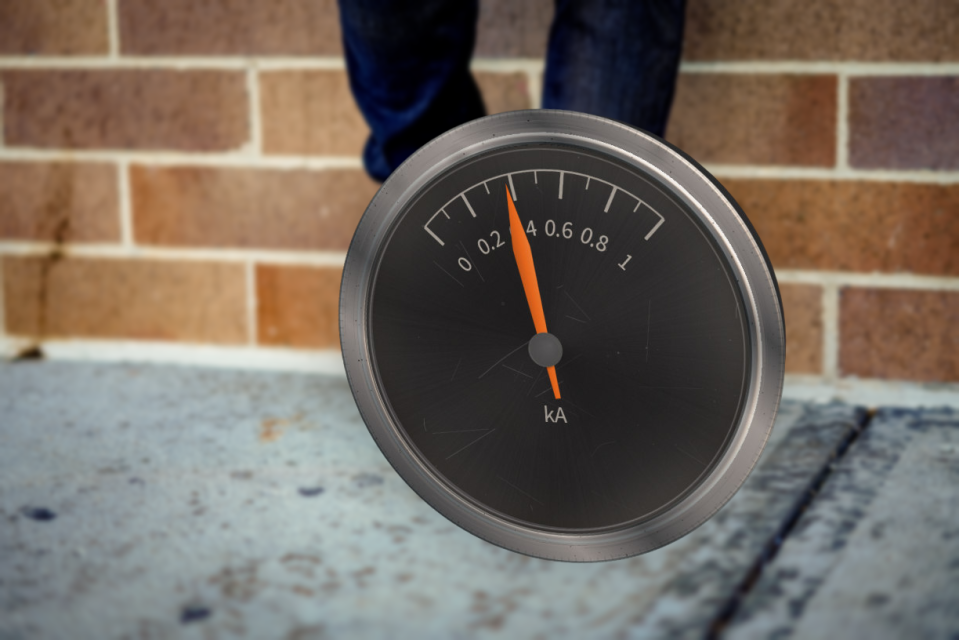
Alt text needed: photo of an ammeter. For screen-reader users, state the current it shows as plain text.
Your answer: 0.4 kA
